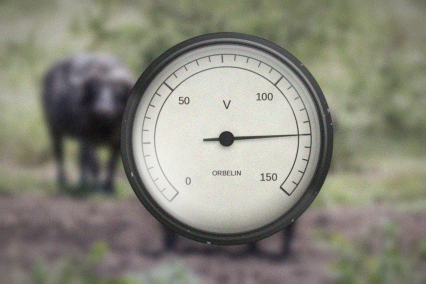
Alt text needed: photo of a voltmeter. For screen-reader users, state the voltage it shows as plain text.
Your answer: 125 V
